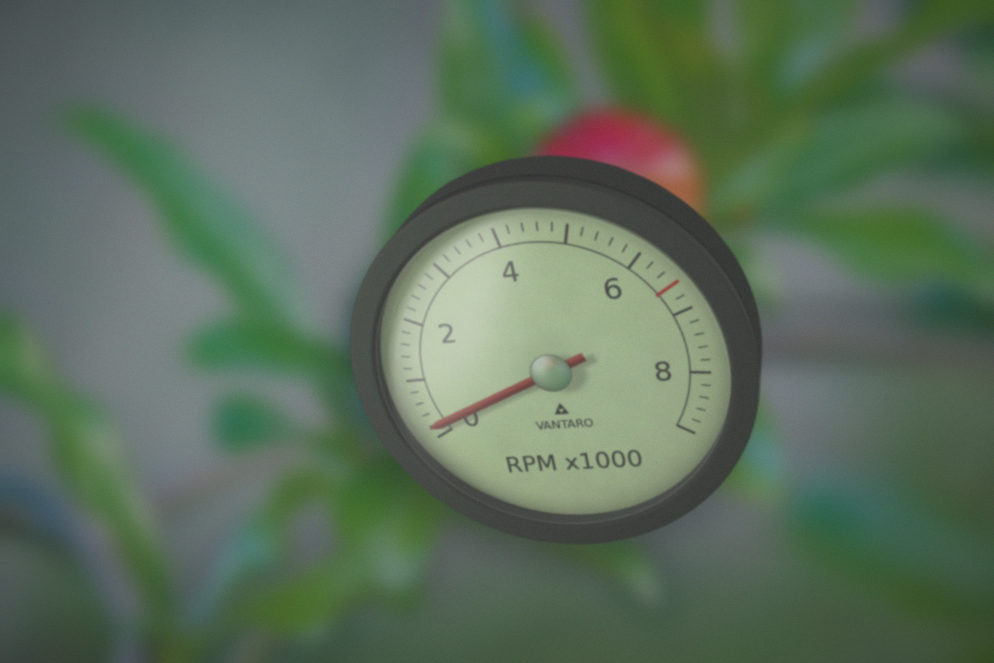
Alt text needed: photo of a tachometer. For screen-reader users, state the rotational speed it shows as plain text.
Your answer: 200 rpm
